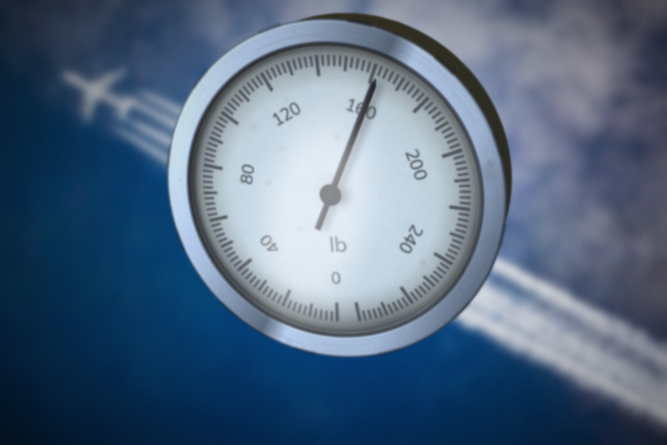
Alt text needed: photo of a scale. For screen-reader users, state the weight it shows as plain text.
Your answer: 162 lb
